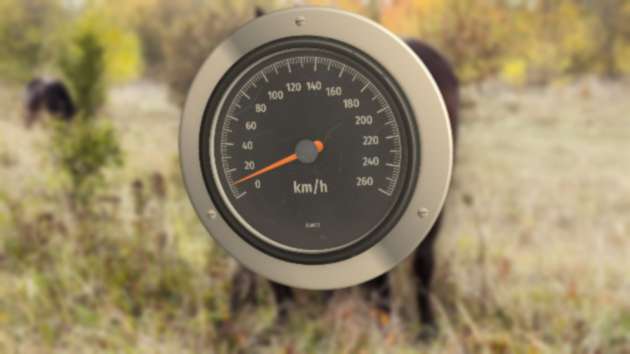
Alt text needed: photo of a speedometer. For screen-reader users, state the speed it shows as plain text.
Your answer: 10 km/h
